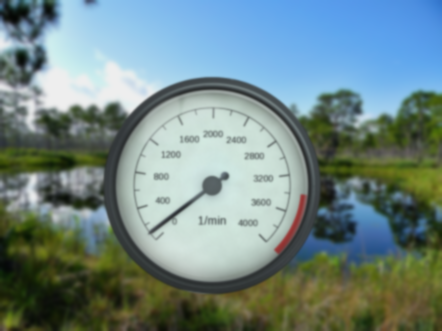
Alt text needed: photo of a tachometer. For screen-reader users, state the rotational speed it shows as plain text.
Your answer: 100 rpm
